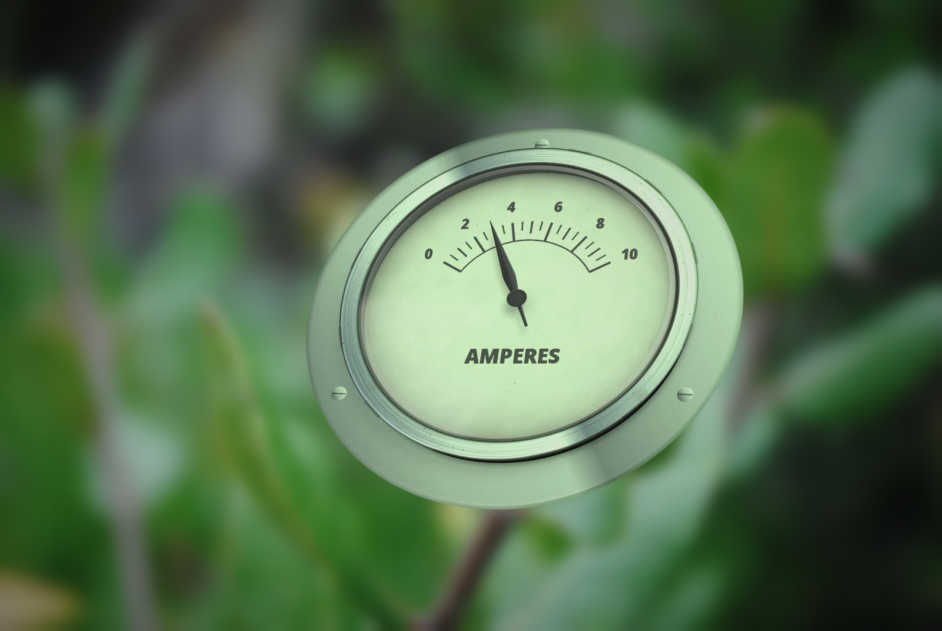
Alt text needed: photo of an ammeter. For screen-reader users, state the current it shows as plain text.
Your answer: 3 A
